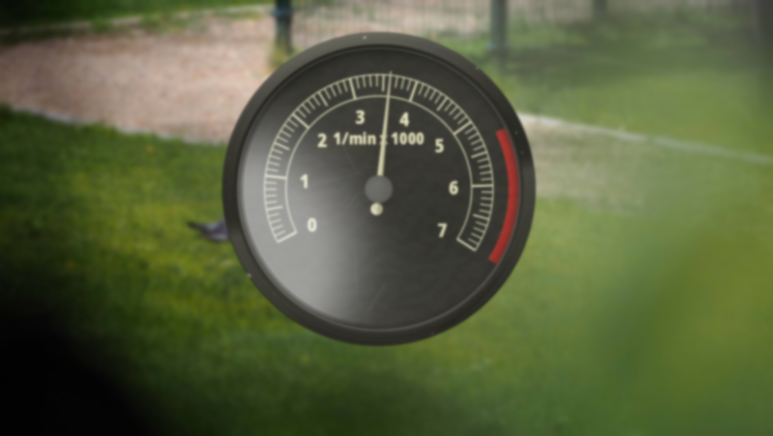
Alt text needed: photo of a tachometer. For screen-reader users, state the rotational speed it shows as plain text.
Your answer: 3600 rpm
